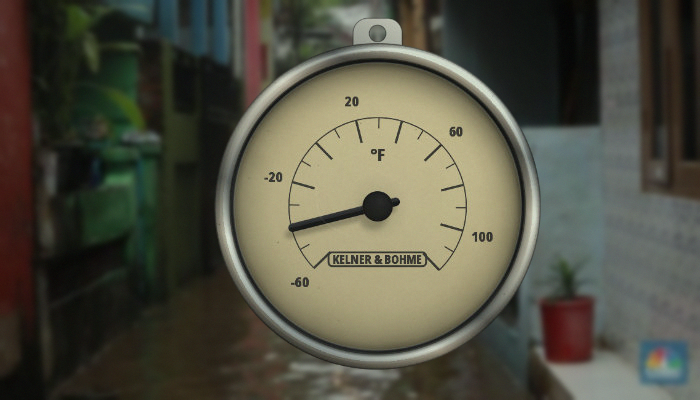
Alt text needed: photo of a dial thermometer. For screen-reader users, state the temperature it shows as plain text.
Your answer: -40 °F
